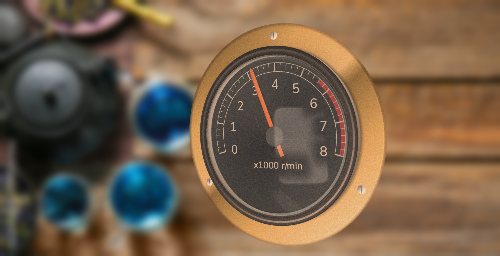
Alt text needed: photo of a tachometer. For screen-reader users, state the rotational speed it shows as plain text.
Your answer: 3200 rpm
